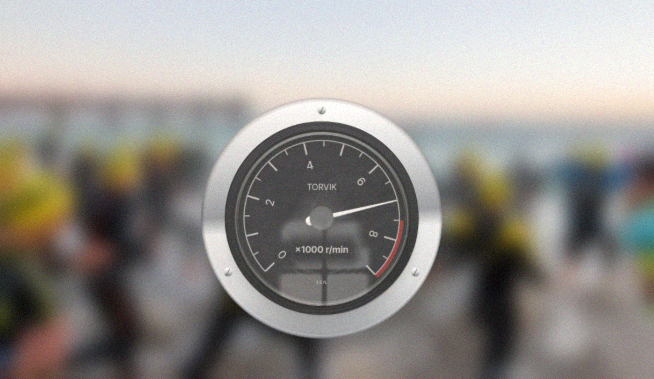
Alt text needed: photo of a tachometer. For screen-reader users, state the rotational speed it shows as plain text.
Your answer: 7000 rpm
